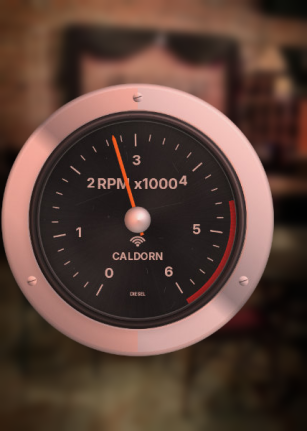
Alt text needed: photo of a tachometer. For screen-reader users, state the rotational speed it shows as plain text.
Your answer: 2700 rpm
